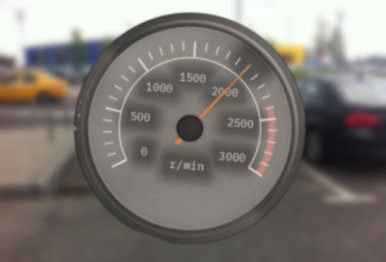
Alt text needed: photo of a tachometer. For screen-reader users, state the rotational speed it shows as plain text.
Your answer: 2000 rpm
